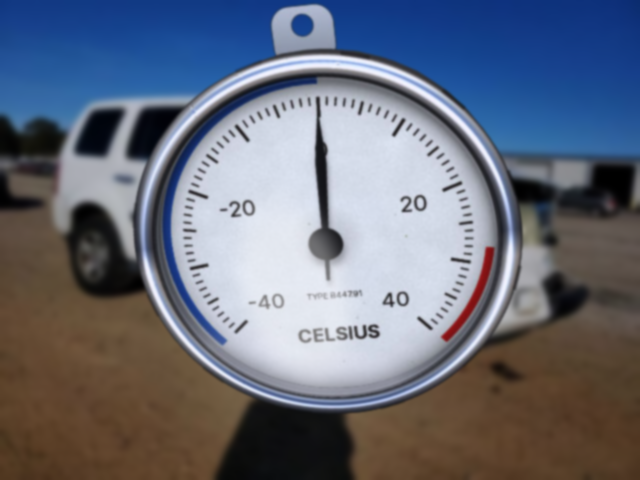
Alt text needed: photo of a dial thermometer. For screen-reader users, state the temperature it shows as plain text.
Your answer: 0 °C
